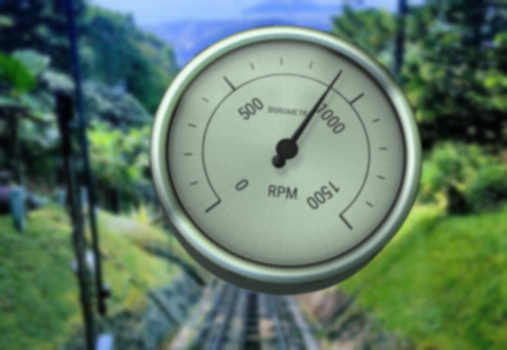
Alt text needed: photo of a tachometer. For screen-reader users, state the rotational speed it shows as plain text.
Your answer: 900 rpm
